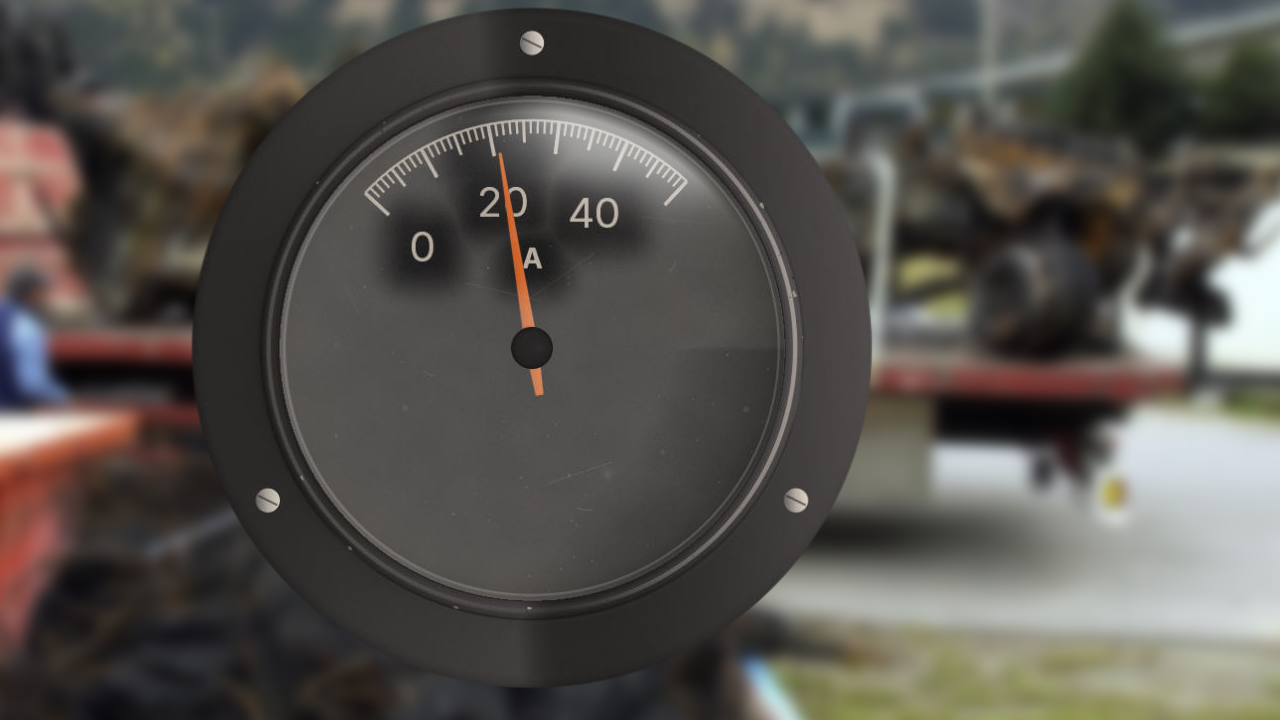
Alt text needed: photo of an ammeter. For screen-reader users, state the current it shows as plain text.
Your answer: 21 A
